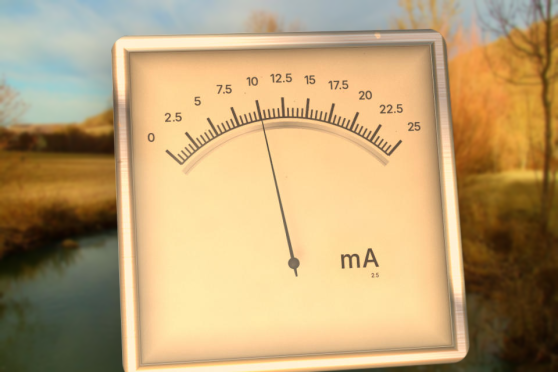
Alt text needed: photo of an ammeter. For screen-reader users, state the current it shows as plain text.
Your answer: 10 mA
